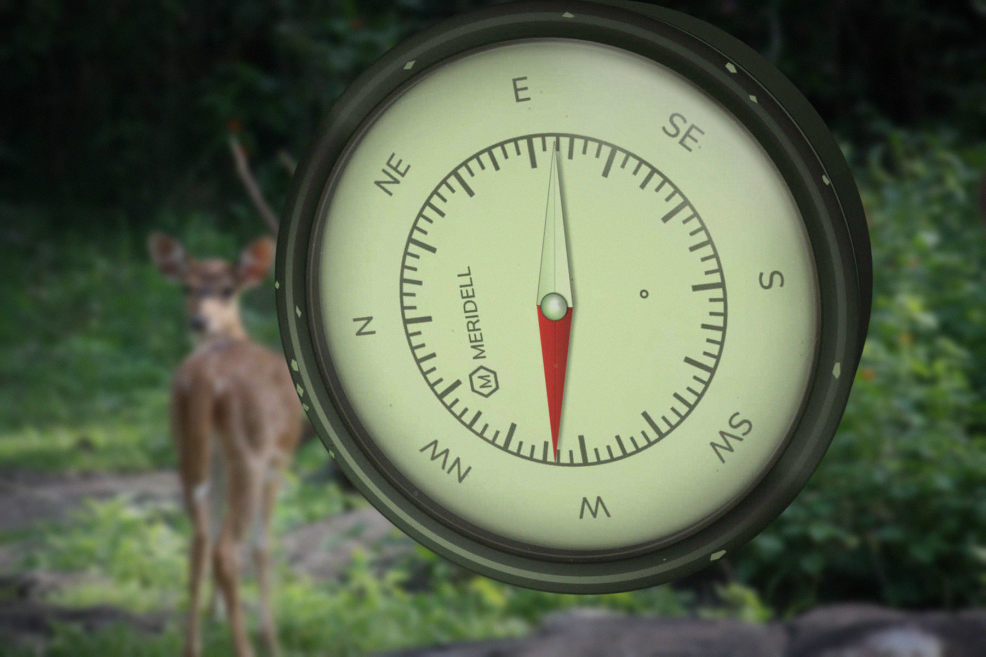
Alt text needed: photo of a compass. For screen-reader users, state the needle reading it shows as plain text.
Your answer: 280 °
